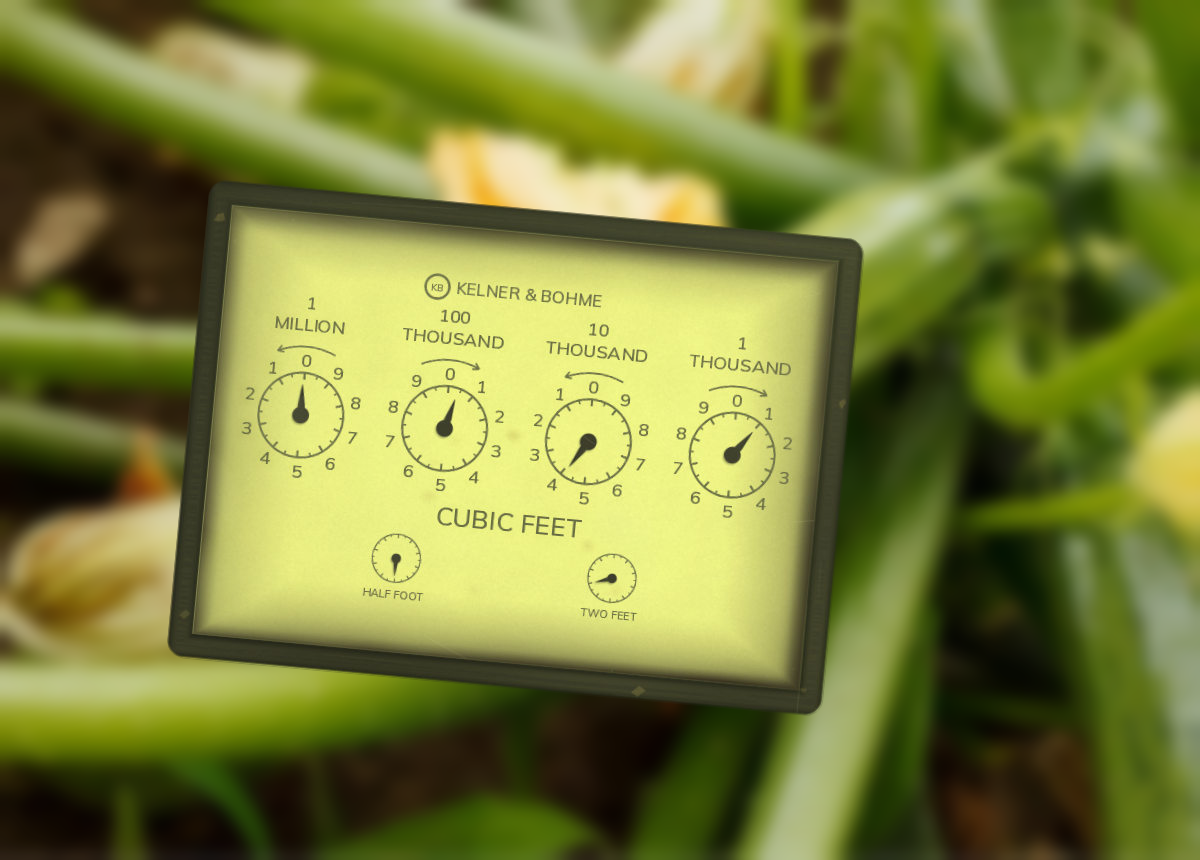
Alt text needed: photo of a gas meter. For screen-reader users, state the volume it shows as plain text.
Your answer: 4100 ft³
